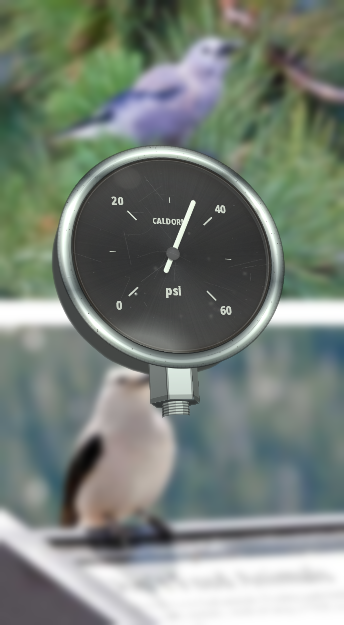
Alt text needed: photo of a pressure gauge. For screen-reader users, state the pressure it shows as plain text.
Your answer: 35 psi
